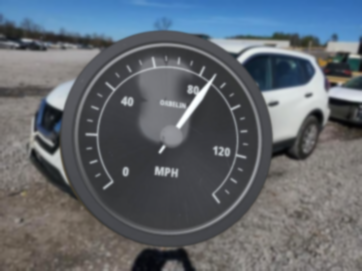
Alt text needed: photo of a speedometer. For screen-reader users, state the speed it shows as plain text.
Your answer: 85 mph
